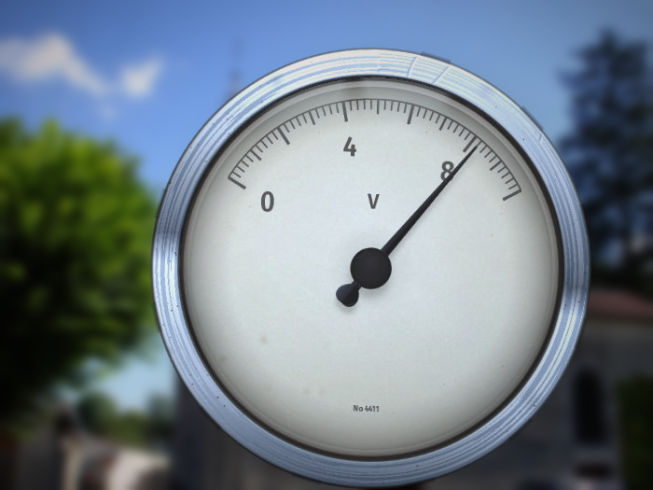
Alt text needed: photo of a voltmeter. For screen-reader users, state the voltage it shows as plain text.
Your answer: 8.2 V
